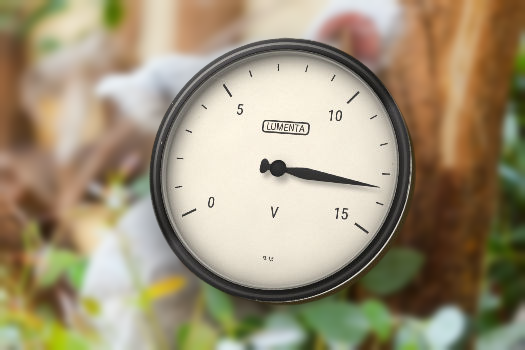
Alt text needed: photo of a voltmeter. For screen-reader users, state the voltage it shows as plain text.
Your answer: 13.5 V
